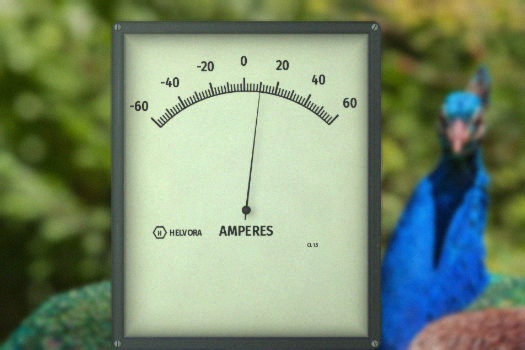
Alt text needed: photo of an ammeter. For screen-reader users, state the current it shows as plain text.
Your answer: 10 A
